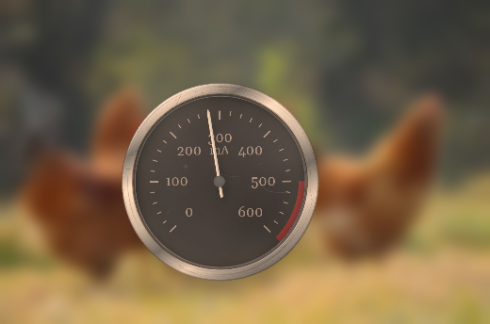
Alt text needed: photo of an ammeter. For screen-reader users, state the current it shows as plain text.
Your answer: 280 mA
